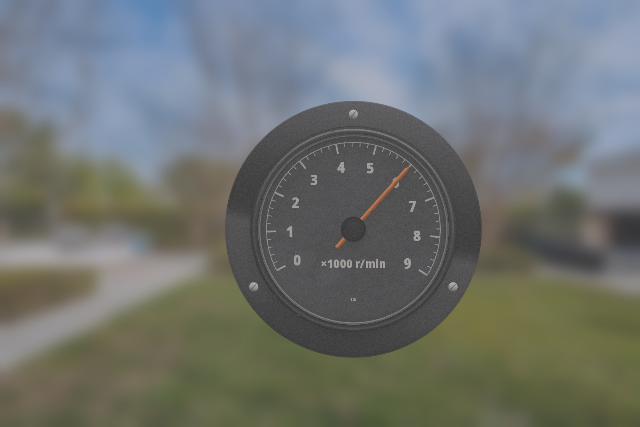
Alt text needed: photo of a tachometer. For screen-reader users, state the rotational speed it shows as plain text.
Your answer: 6000 rpm
